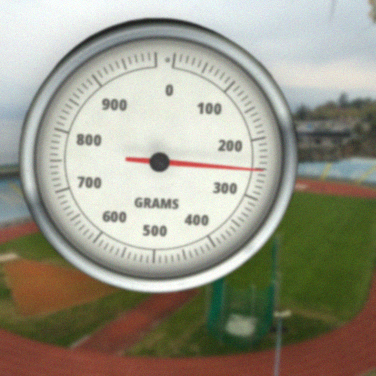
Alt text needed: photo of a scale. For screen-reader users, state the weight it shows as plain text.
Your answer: 250 g
